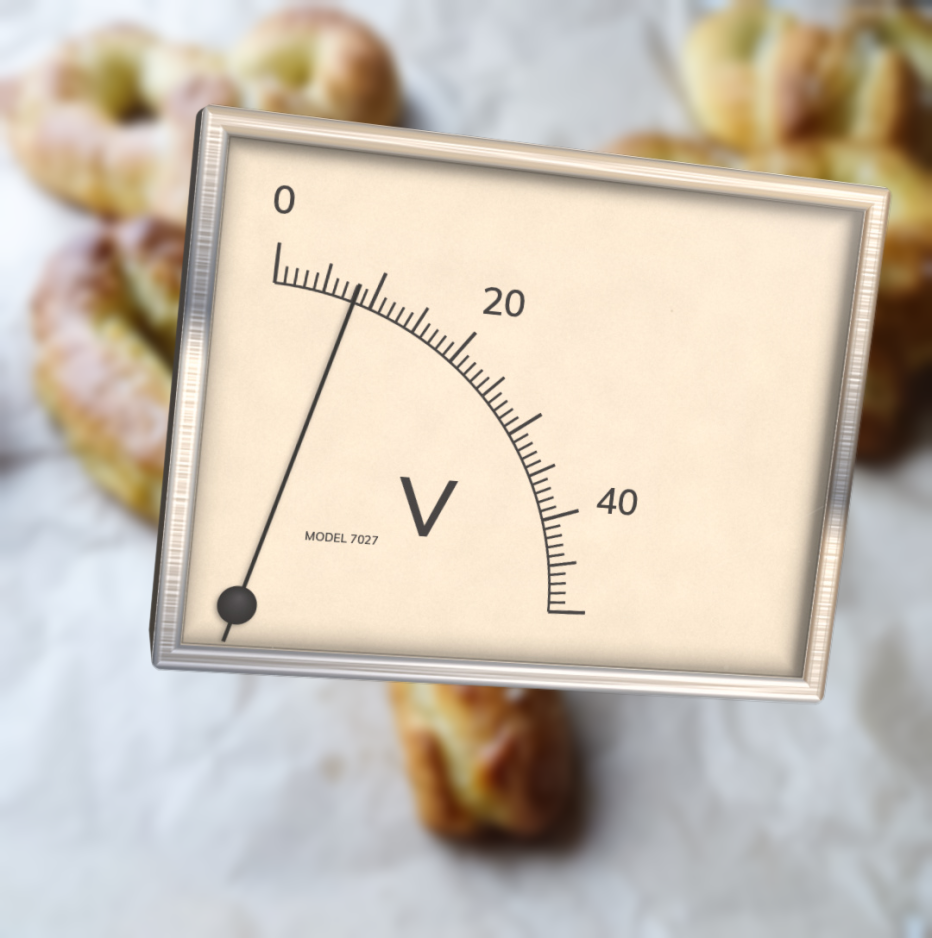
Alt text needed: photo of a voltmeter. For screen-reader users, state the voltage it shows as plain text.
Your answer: 8 V
